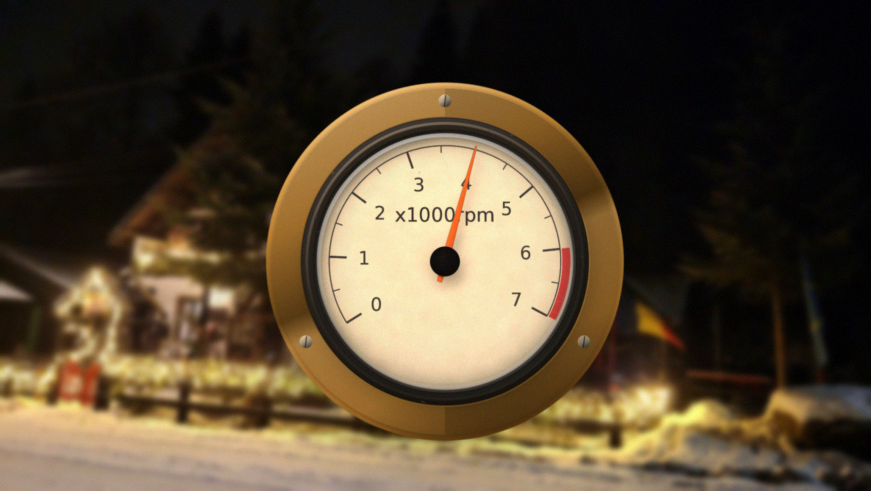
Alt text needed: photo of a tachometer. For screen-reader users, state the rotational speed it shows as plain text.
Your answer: 4000 rpm
